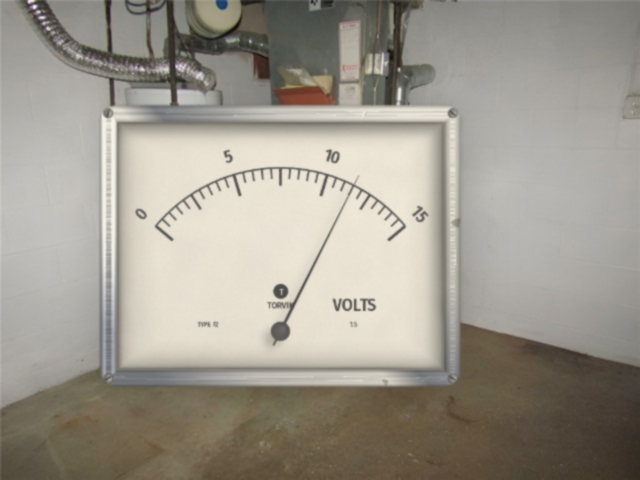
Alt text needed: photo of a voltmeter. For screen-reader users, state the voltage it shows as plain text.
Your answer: 11.5 V
